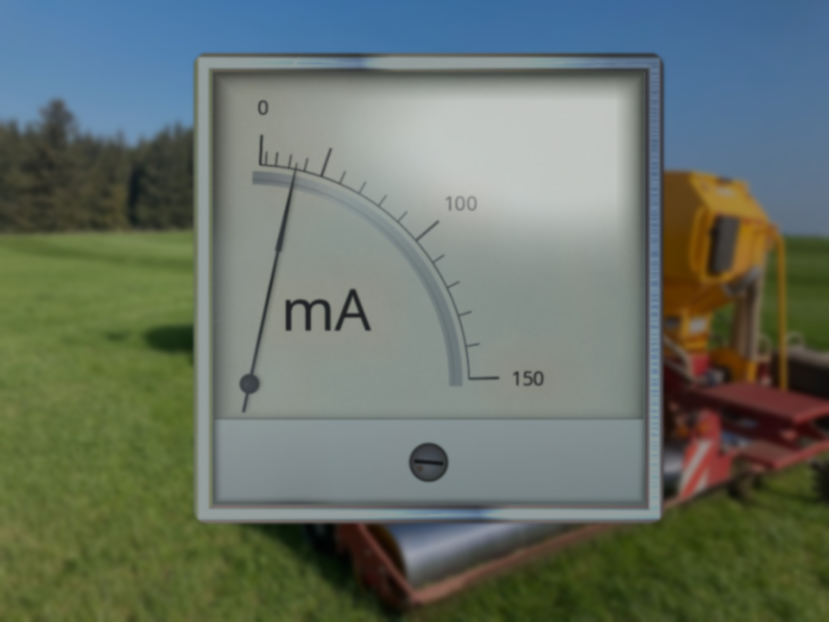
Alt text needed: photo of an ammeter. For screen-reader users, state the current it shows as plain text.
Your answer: 35 mA
